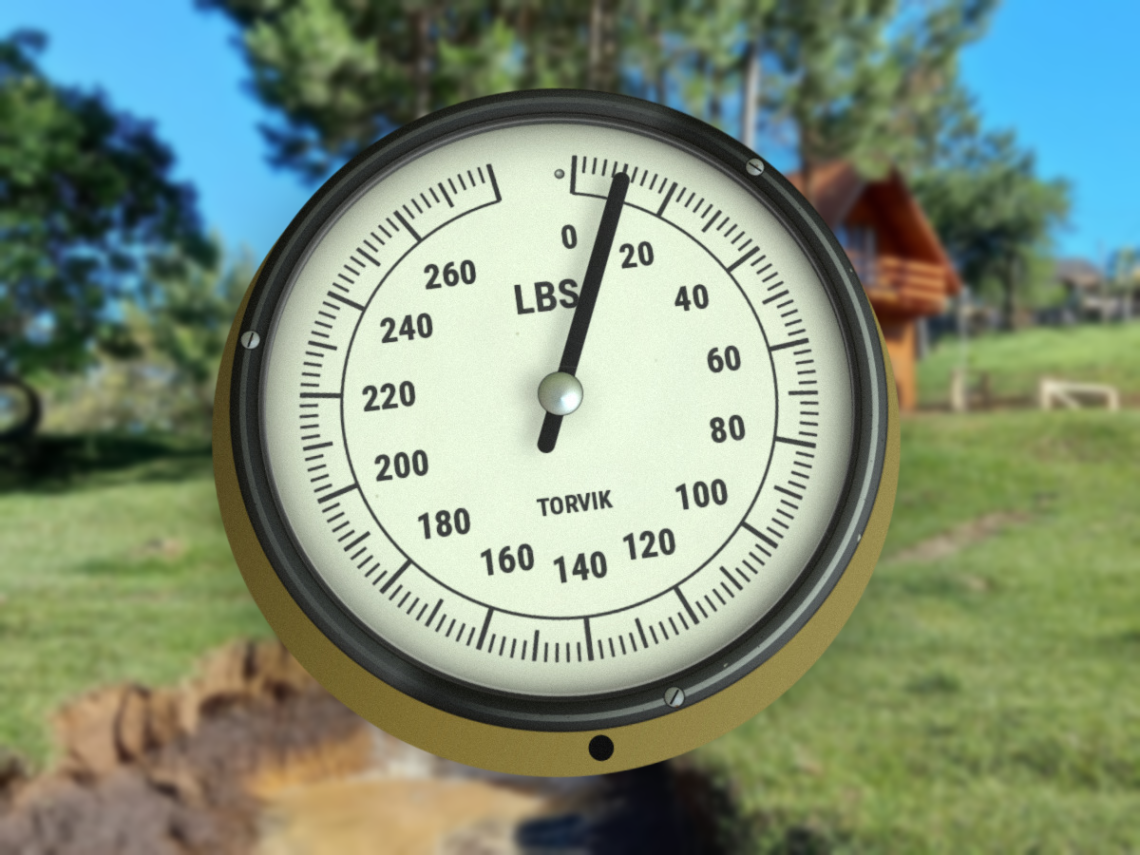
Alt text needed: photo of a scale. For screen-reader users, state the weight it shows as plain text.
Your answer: 10 lb
